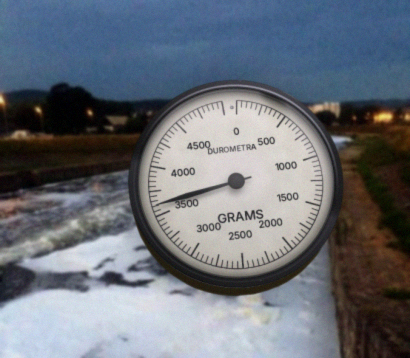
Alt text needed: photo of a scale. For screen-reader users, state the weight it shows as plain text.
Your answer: 3600 g
